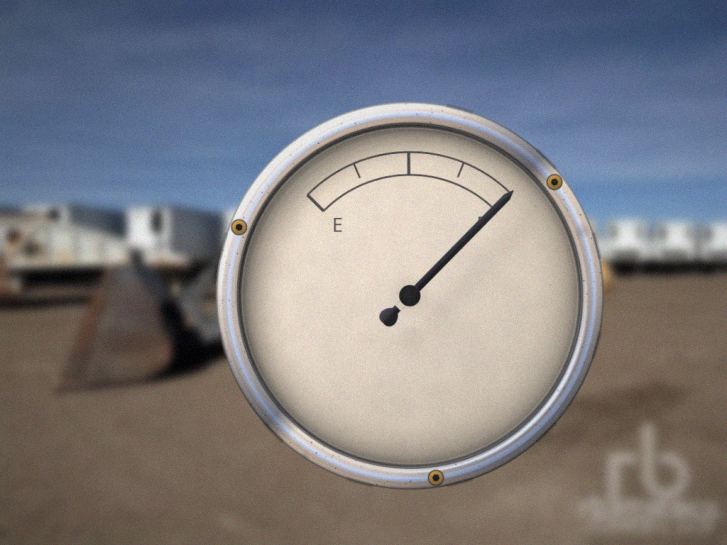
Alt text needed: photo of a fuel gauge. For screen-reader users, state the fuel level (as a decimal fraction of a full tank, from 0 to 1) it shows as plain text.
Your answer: 1
